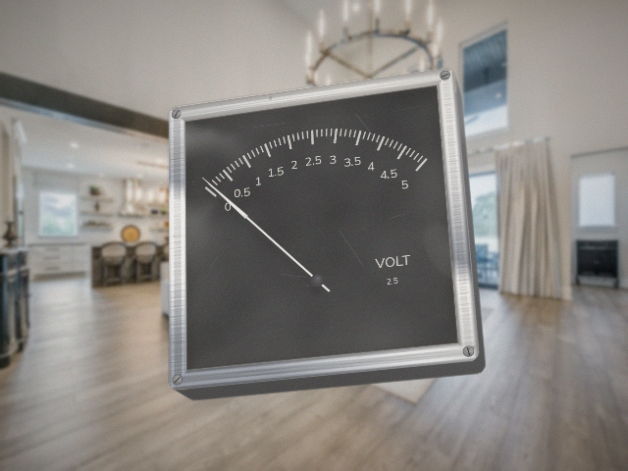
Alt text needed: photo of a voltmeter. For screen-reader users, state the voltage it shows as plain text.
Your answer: 0.1 V
